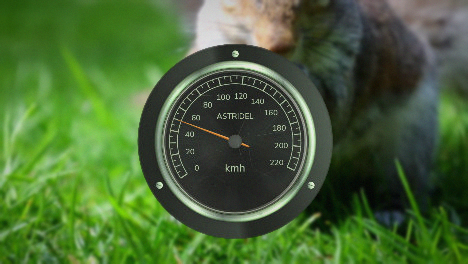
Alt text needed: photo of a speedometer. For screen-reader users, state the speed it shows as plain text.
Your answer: 50 km/h
